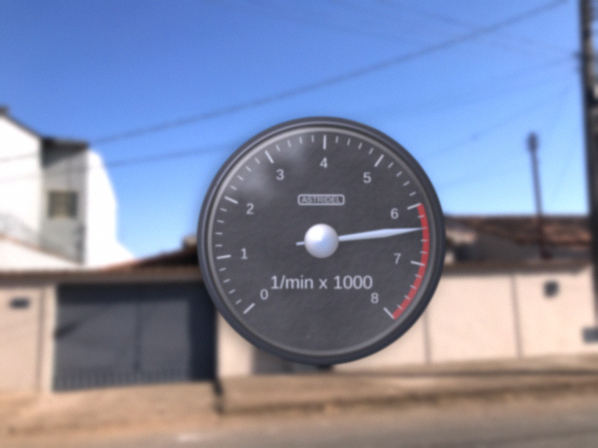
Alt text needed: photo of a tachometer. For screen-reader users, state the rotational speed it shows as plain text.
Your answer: 6400 rpm
